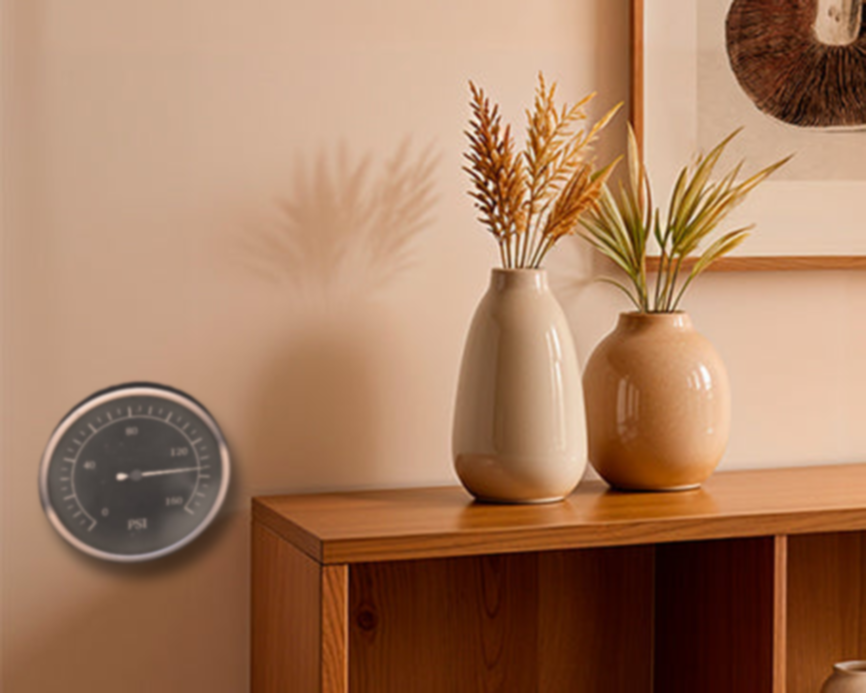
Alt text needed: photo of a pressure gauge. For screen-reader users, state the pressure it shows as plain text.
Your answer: 135 psi
